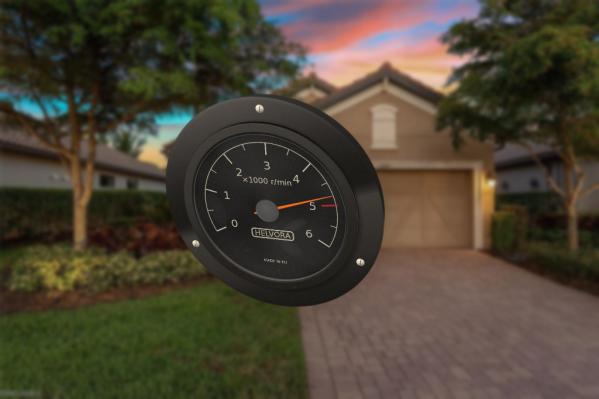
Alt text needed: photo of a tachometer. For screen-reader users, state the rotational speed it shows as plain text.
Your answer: 4750 rpm
